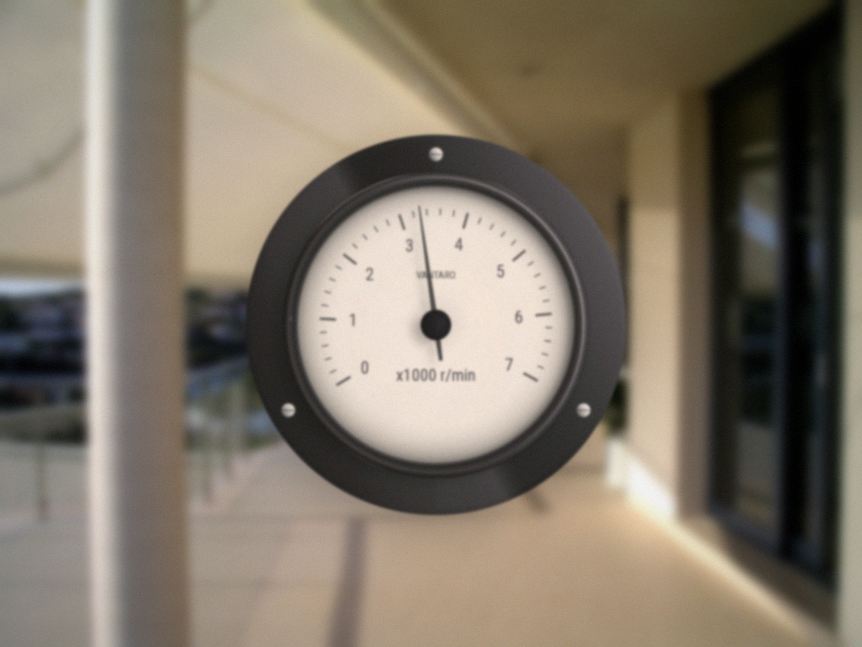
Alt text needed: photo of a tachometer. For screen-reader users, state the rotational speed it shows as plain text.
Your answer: 3300 rpm
